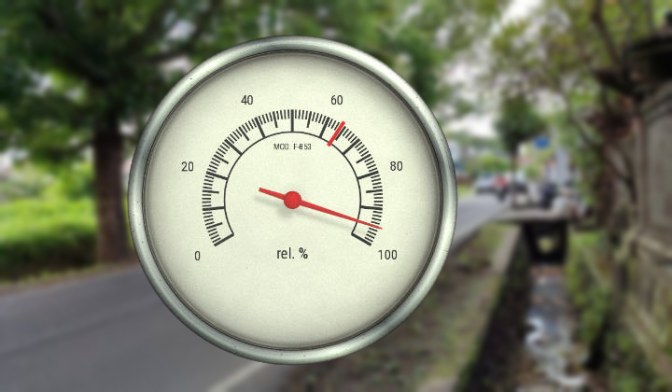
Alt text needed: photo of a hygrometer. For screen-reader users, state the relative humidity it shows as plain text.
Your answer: 95 %
